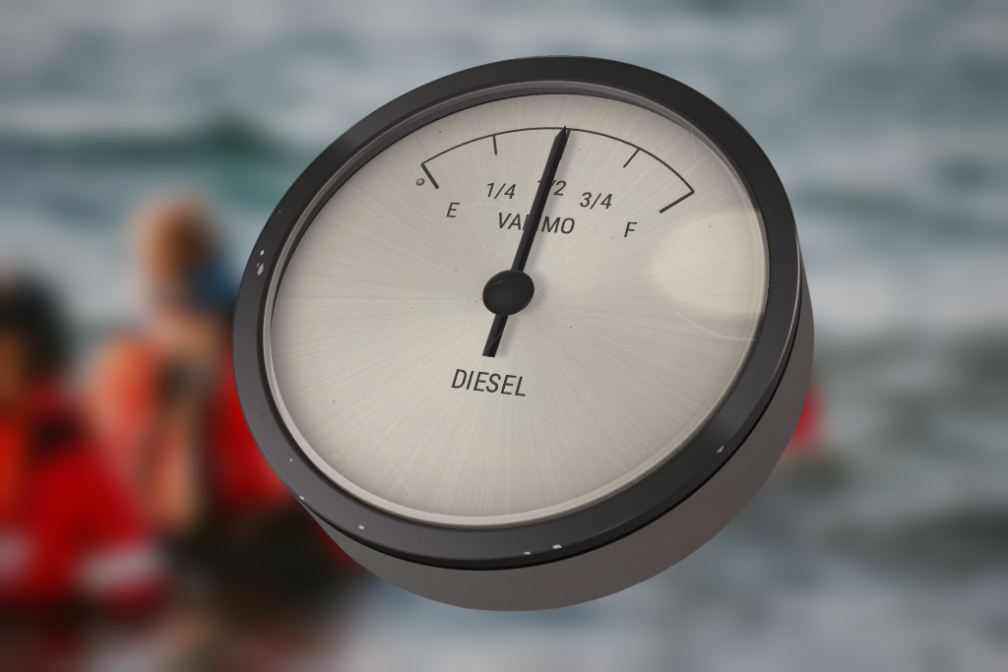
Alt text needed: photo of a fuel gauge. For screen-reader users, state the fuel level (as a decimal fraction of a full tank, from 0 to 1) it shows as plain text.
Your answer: 0.5
